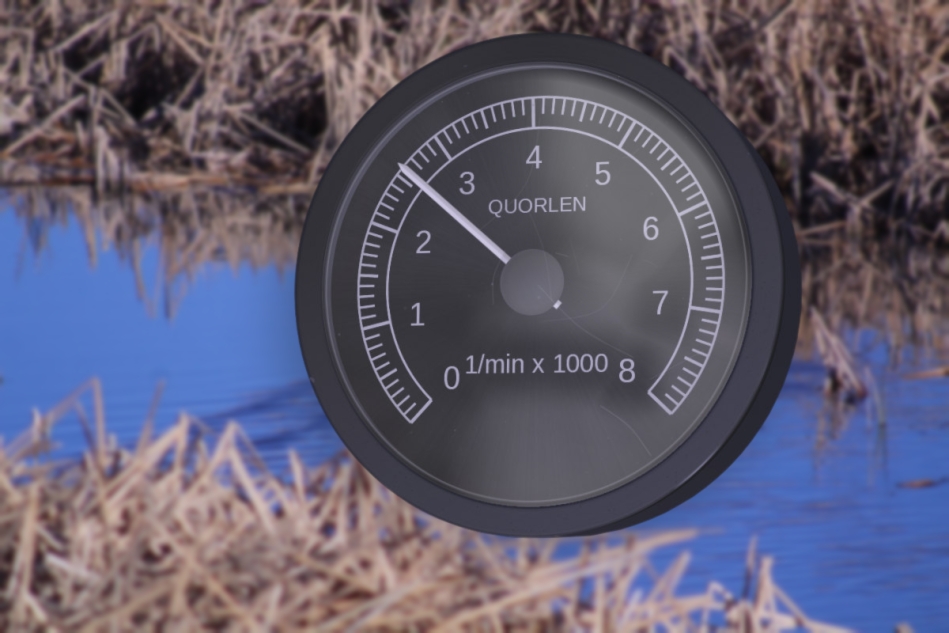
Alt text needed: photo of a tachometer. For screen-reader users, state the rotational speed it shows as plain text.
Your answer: 2600 rpm
